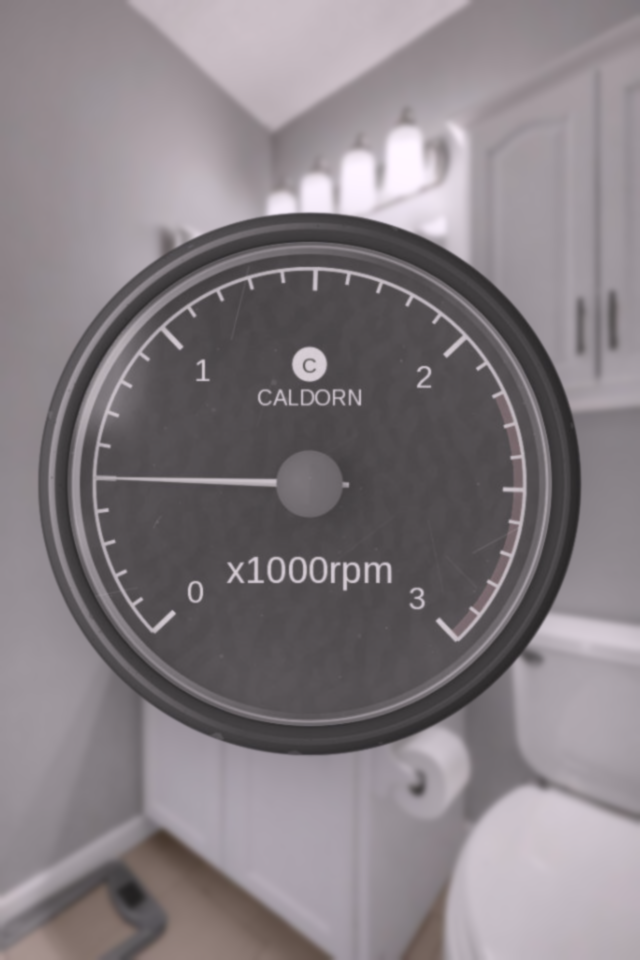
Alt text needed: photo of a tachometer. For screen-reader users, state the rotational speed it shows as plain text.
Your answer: 500 rpm
